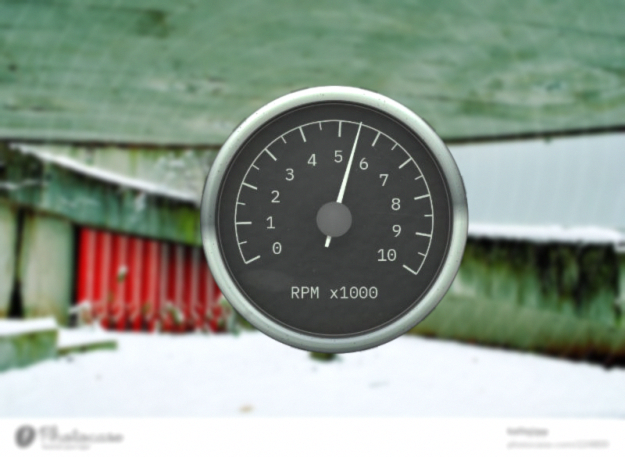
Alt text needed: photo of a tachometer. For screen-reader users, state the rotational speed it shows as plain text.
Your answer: 5500 rpm
